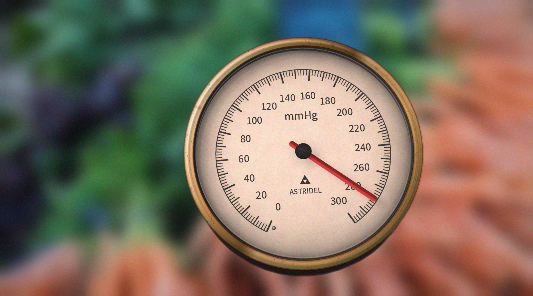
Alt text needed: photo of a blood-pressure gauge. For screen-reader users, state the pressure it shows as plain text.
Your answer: 280 mmHg
